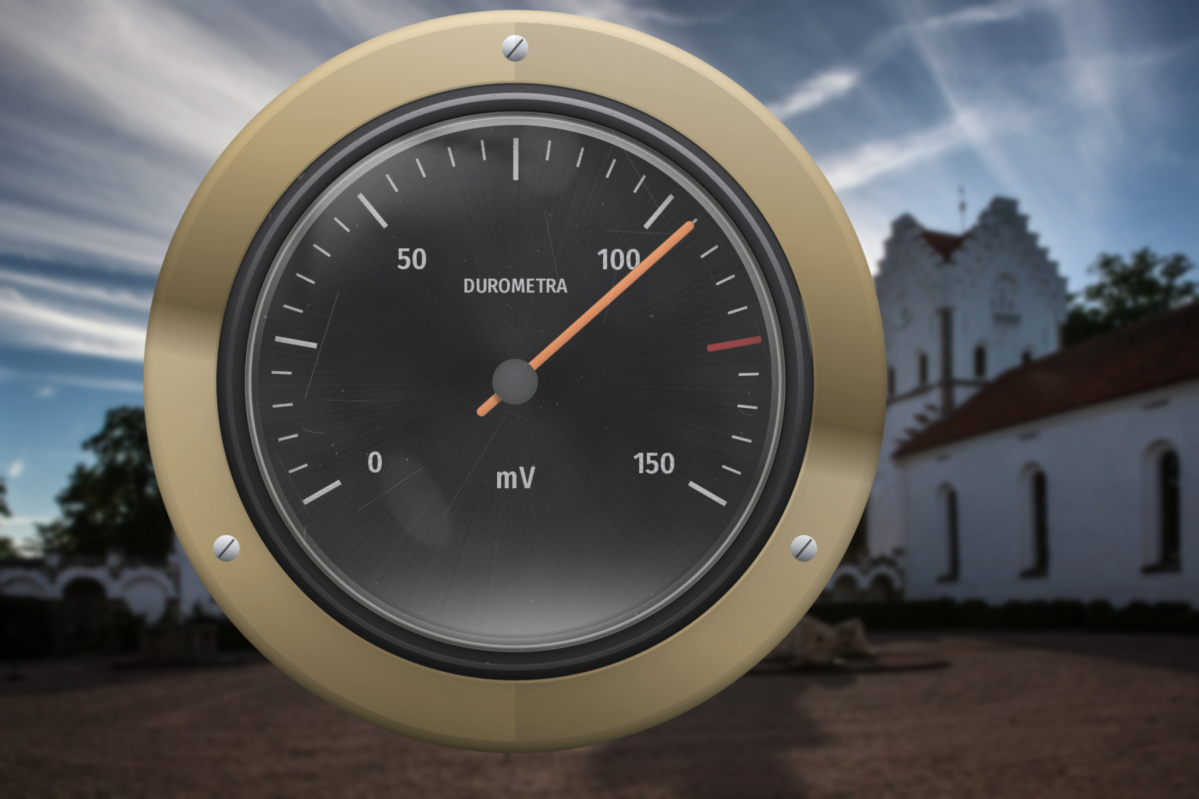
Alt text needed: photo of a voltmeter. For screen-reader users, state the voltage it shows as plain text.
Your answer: 105 mV
